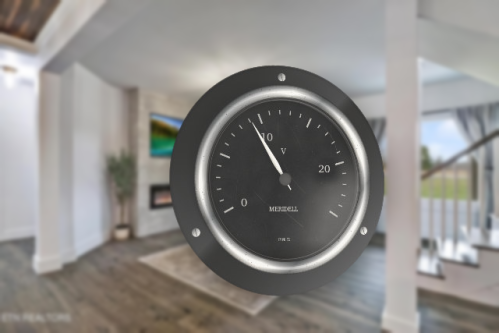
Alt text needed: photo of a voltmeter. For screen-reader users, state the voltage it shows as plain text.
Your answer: 9 V
